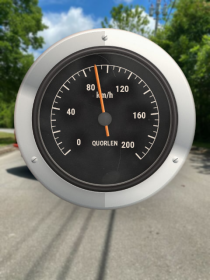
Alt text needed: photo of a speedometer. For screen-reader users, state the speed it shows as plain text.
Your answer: 90 km/h
